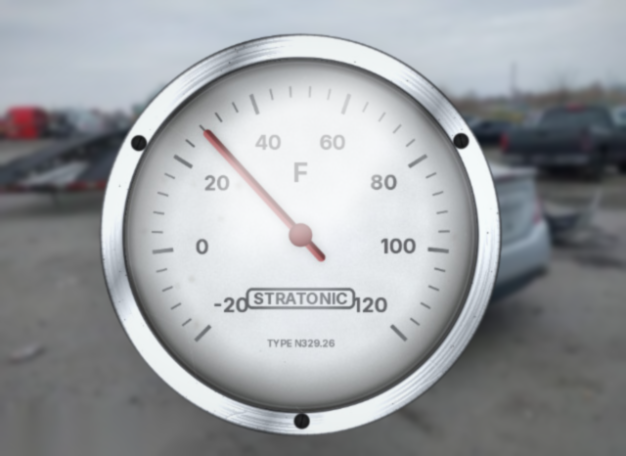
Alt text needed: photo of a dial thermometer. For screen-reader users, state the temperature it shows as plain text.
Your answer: 28 °F
